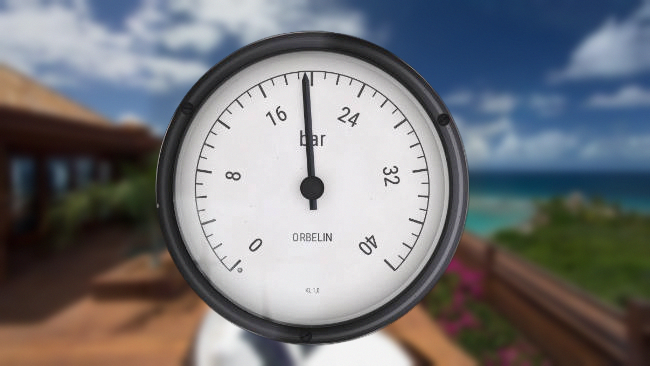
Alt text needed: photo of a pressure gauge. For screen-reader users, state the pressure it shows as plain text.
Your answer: 19.5 bar
